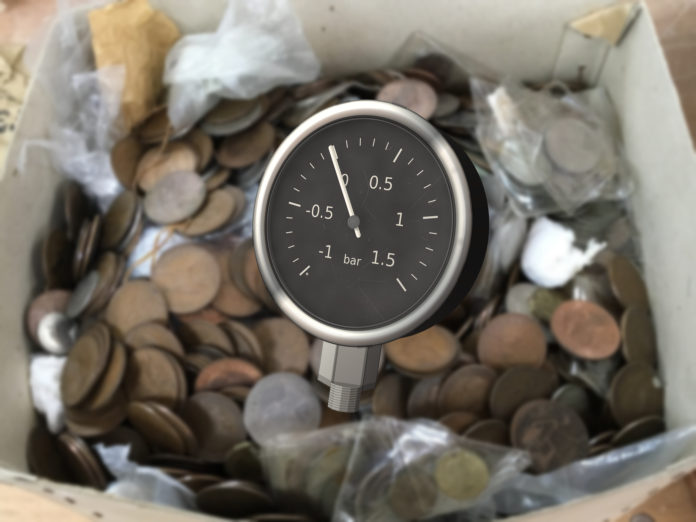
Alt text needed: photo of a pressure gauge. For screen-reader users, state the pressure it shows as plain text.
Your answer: 0 bar
